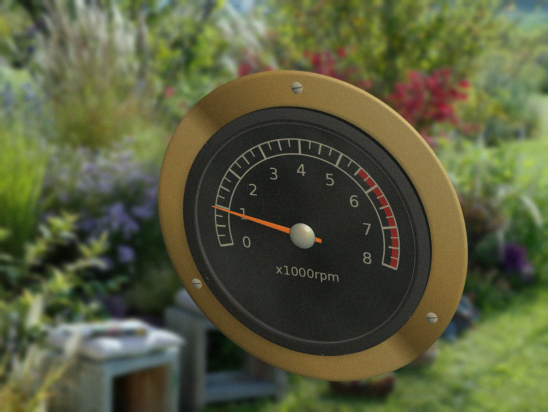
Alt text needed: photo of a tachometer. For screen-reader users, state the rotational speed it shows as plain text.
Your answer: 1000 rpm
